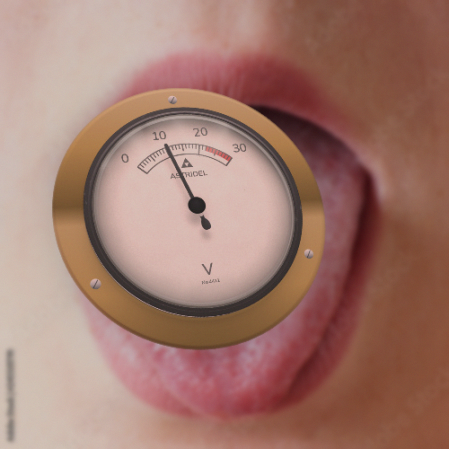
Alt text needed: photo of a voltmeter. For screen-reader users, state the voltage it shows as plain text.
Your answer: 10 V
